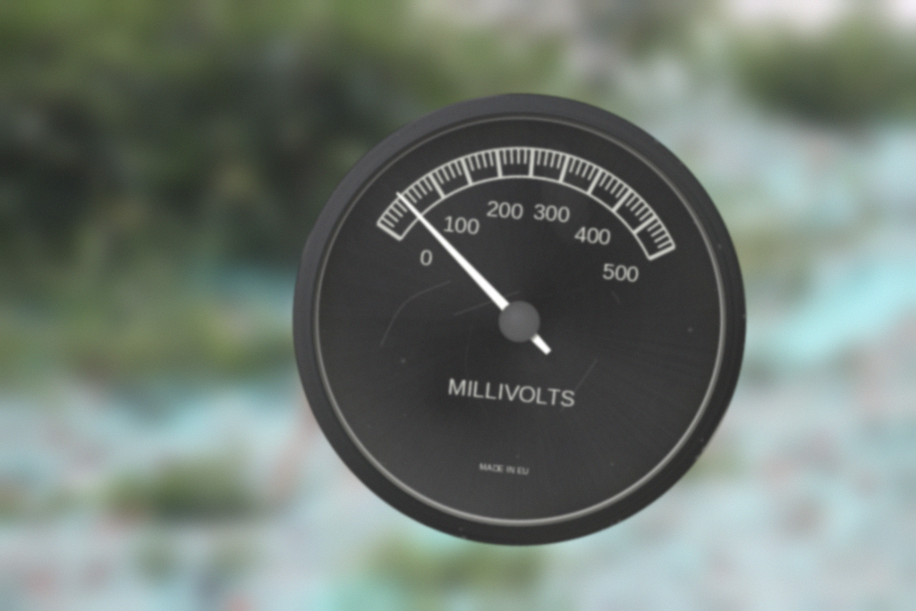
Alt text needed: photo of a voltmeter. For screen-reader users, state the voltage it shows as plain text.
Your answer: 50 mV
